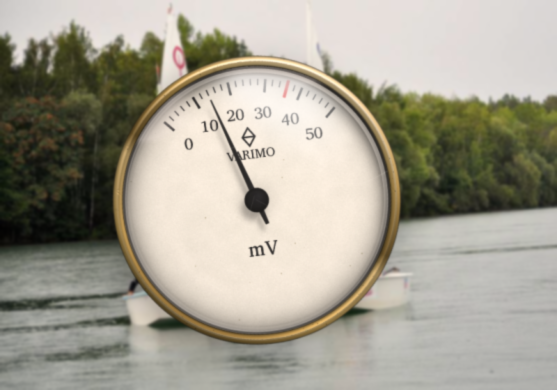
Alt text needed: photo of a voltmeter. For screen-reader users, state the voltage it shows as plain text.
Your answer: 14 mV
